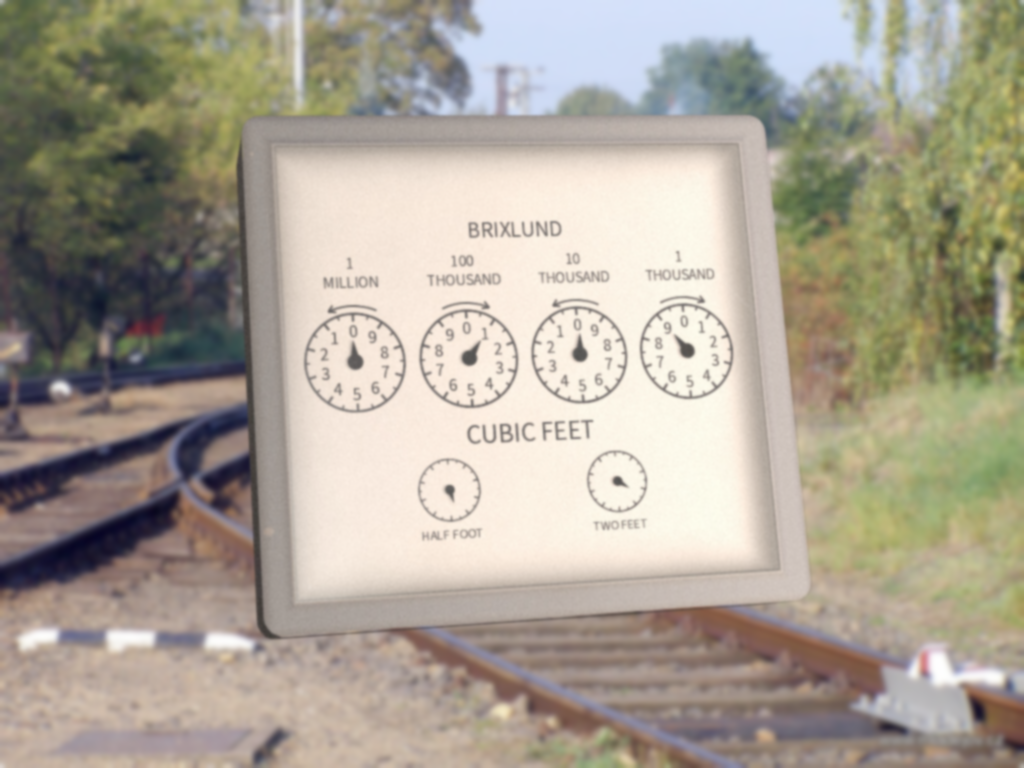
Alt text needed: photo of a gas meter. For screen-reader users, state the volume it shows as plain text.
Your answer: 9900 ft³
